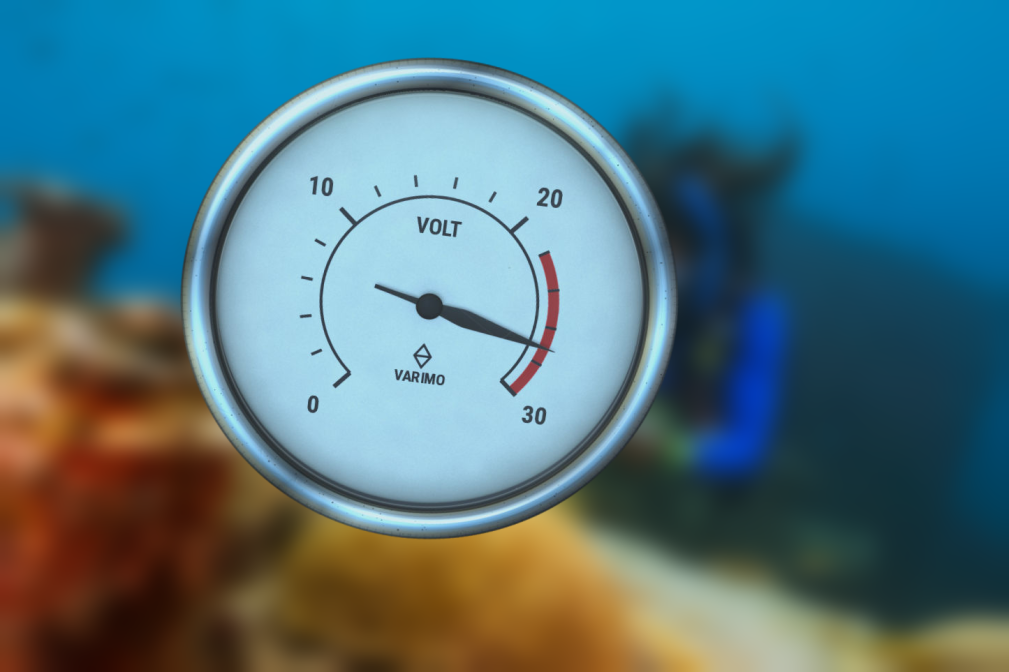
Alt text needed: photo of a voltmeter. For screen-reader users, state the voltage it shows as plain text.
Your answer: 27 V
